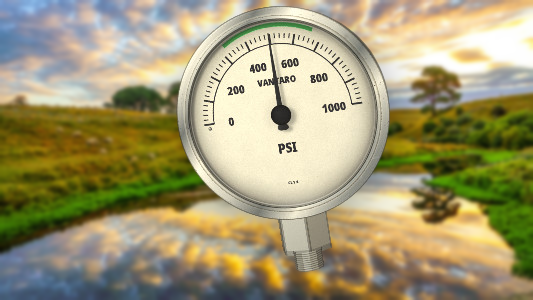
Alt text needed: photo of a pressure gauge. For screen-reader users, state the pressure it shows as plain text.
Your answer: 500 psi
